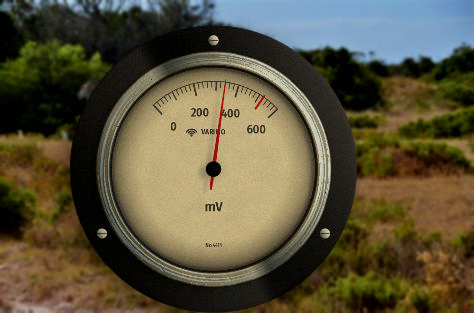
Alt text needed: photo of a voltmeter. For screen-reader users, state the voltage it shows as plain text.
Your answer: 340 mV
